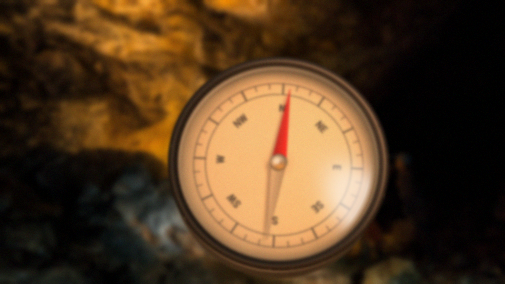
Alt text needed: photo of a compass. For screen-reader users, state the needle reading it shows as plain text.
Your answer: 5 °
